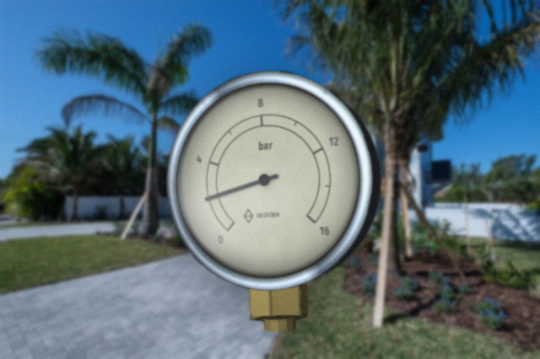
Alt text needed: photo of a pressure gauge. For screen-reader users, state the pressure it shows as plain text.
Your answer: 2 bar
